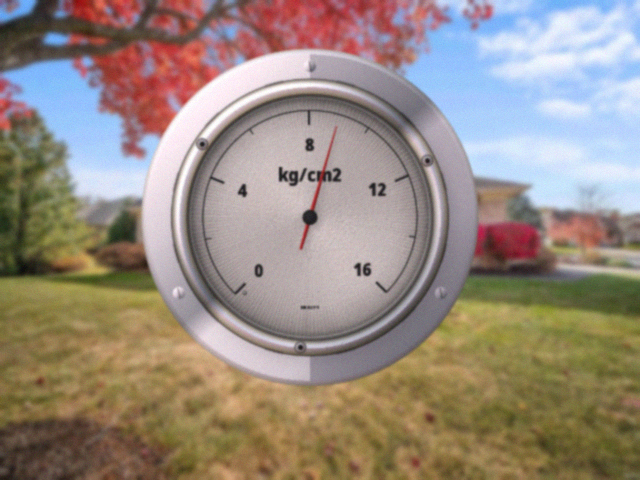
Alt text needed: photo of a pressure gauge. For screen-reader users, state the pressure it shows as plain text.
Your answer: 9 kg/cm²
